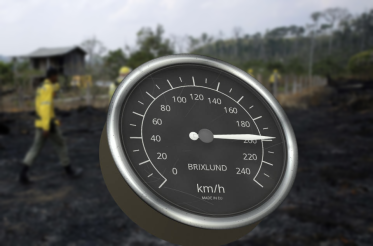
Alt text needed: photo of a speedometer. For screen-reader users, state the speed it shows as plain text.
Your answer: 200 km/h
